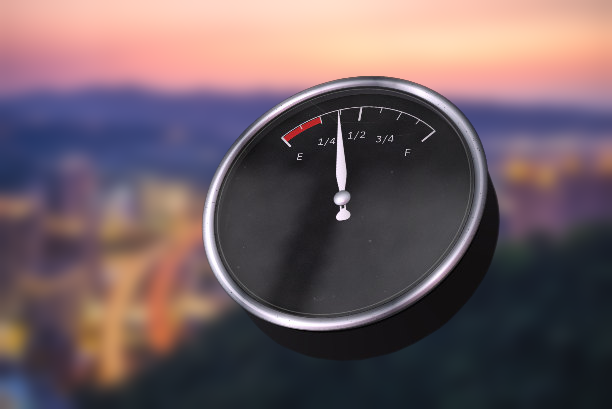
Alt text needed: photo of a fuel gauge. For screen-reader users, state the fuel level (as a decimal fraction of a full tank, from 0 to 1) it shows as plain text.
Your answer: 0.375
